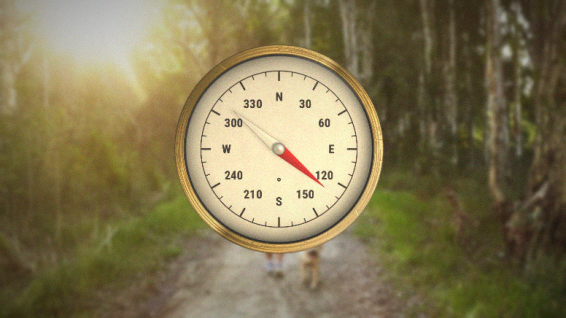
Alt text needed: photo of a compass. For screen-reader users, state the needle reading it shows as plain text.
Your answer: 130 °
